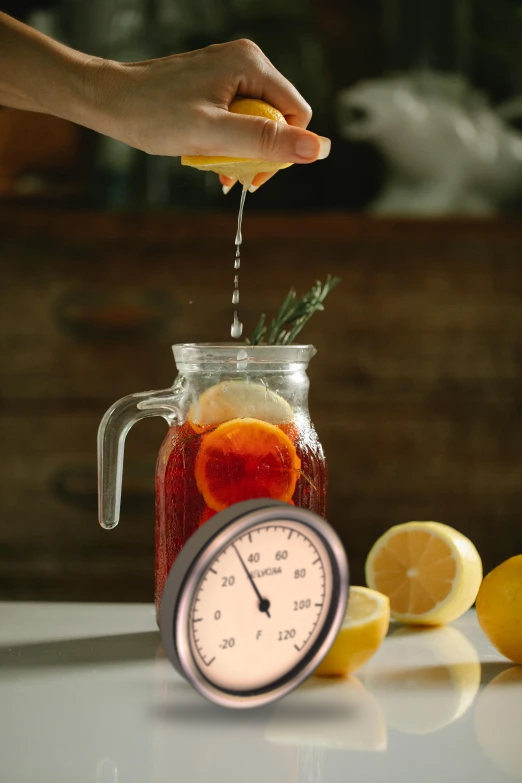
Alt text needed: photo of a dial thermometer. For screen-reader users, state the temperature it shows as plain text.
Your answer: 32 °F
